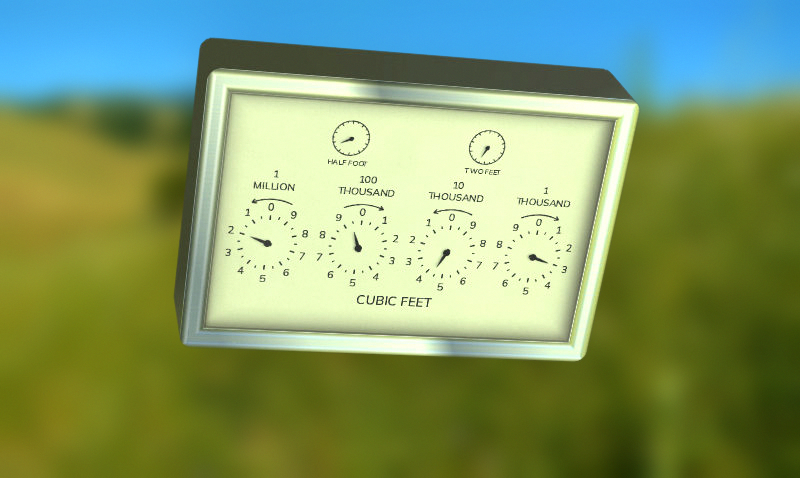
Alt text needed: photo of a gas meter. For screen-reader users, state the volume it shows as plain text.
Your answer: 194300 ft³
